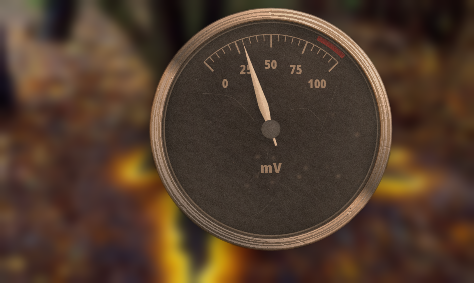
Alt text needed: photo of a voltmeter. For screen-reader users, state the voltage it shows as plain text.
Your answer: 30 mV
